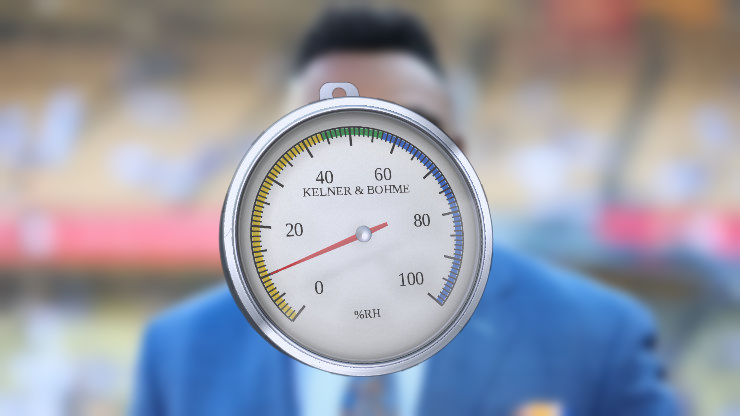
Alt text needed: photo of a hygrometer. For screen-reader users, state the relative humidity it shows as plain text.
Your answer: 10 %
